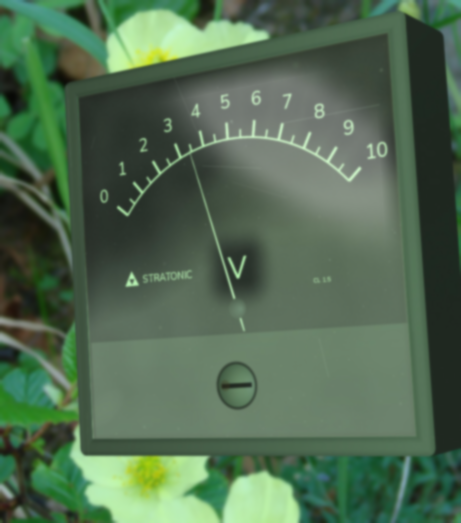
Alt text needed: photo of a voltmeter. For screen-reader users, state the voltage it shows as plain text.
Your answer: 3.5 V
